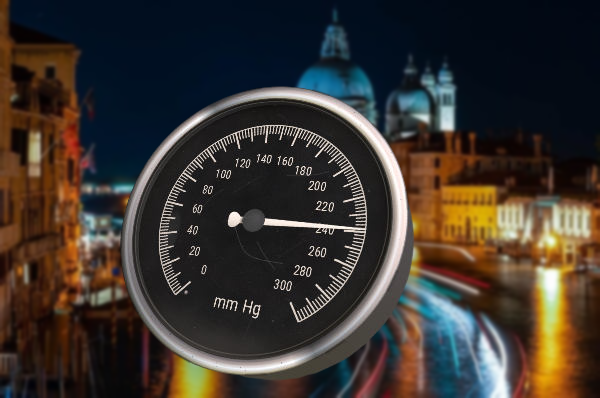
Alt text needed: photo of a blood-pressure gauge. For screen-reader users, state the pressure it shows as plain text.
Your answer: 240 mmHg
